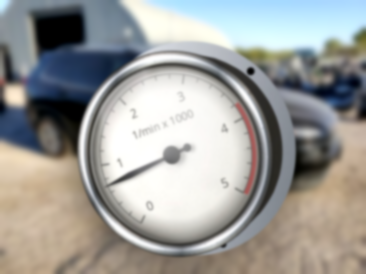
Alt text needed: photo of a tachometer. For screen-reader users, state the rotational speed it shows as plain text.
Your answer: 700 rpm
